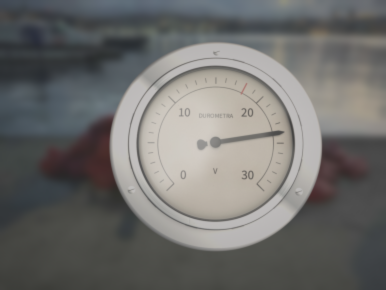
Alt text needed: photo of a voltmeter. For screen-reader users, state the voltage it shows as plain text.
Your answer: 24 V
